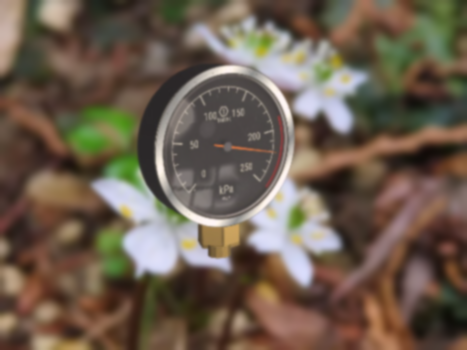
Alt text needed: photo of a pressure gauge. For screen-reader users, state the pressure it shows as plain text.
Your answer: 220 kPa
